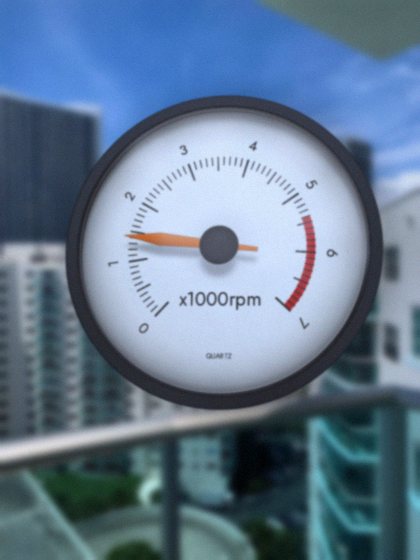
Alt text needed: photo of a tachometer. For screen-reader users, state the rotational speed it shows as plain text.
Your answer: 1400 rpm
